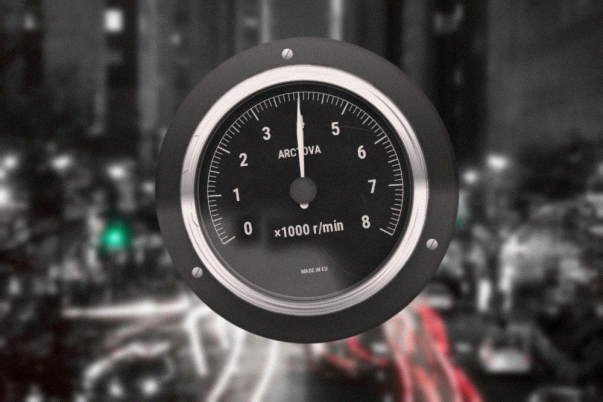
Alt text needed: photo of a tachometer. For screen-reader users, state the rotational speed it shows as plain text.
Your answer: 4000 rpm
